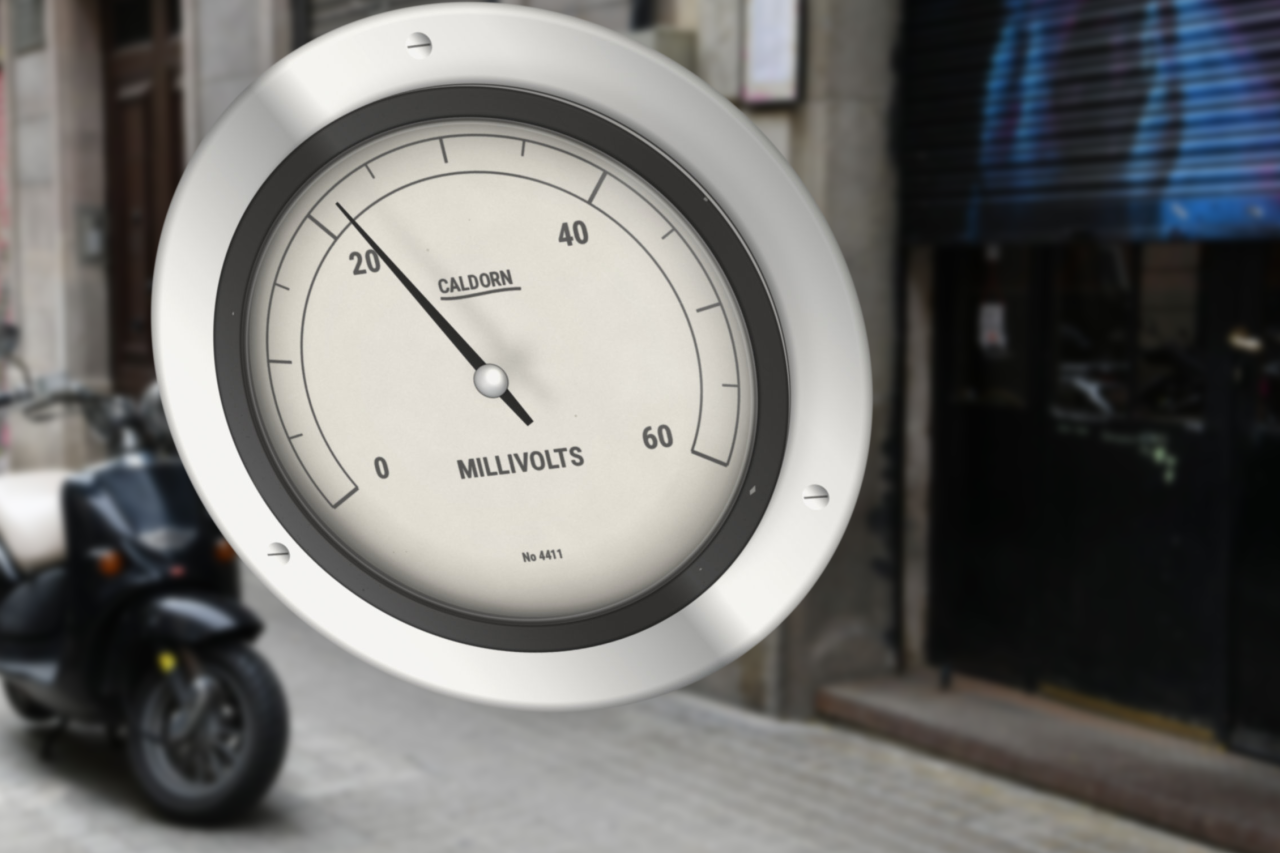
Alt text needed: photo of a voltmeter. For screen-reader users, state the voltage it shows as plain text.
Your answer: 22.5 mV
